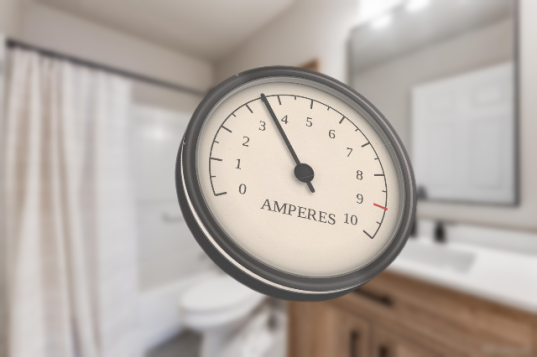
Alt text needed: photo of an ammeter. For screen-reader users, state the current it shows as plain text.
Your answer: 3.5 A
